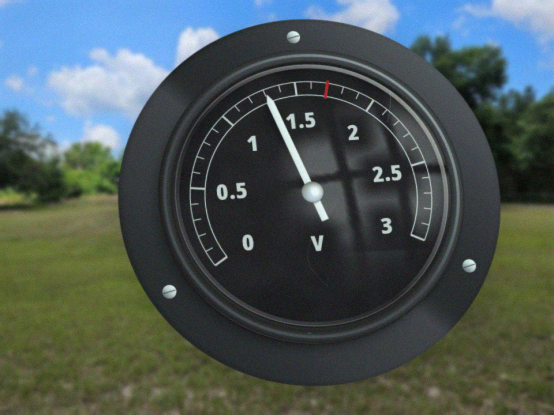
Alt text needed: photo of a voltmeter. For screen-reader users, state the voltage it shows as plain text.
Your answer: 1.3 V
